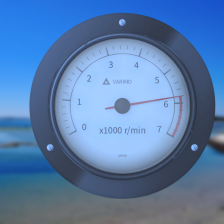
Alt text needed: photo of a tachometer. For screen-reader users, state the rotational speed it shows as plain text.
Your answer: 5800 rpm
